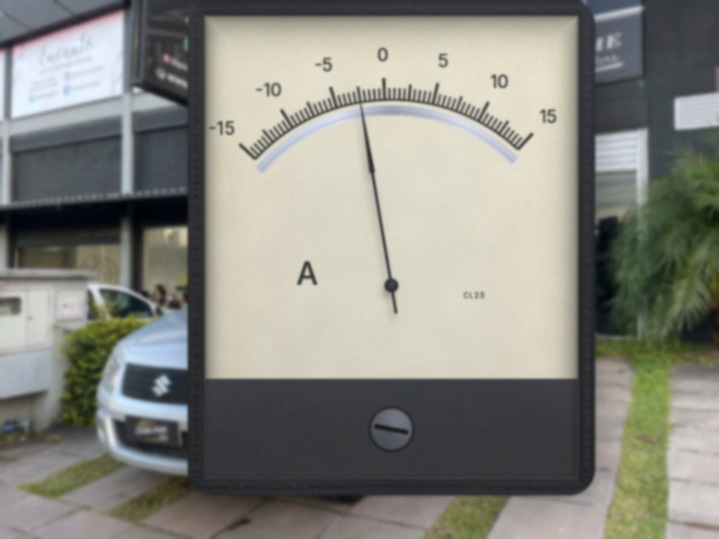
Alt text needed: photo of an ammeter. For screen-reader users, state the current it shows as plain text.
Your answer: -2.5 A
